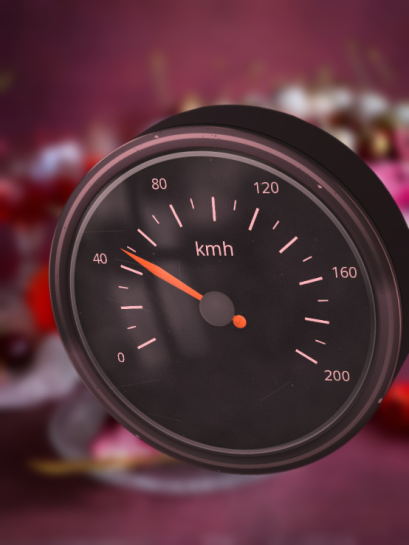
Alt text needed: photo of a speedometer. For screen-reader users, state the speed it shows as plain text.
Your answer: 50 km/h
